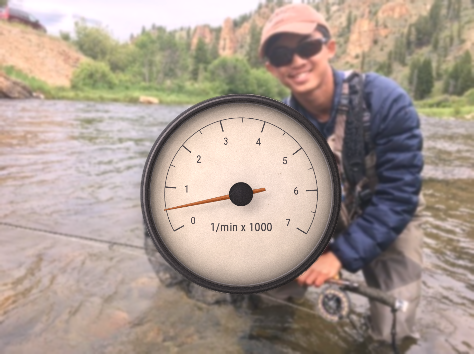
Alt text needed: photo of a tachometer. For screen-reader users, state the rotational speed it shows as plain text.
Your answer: 500 rpm
